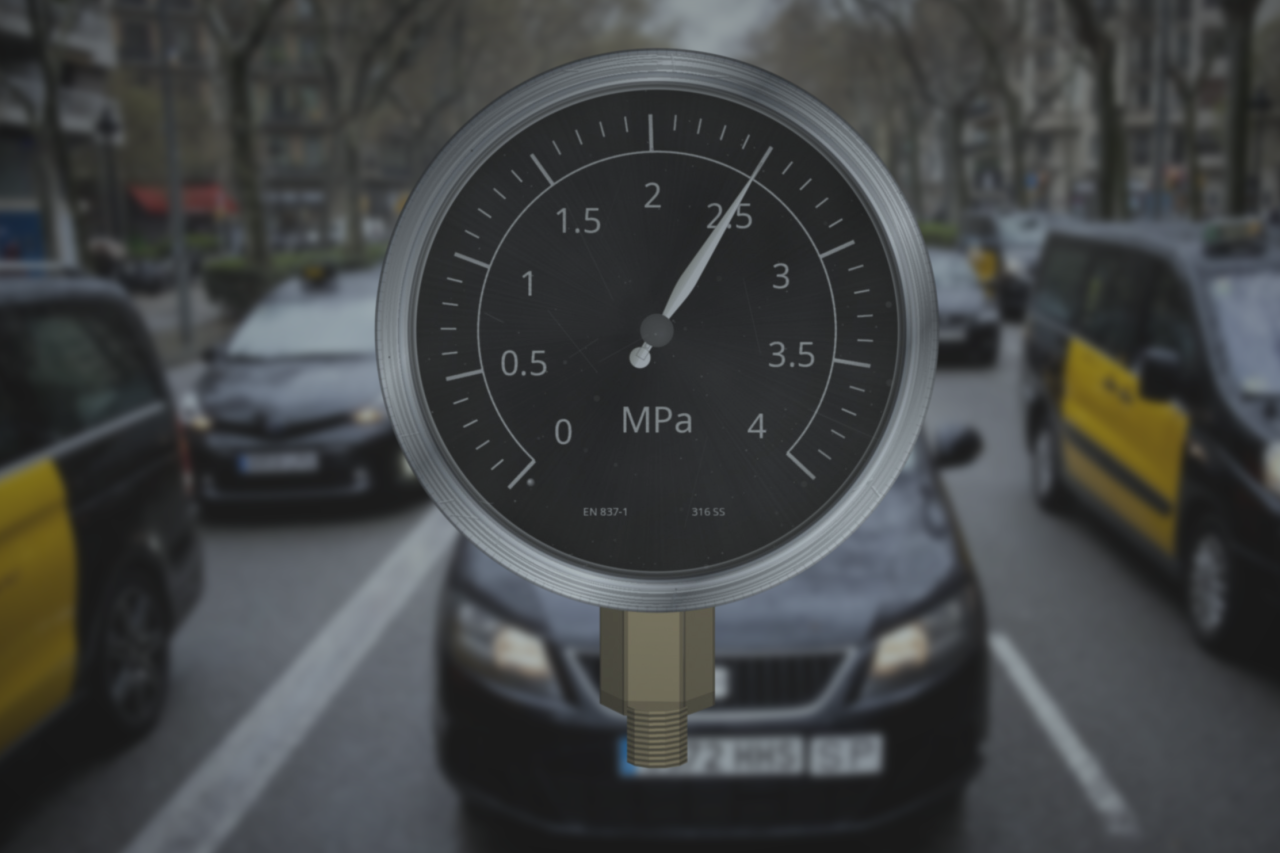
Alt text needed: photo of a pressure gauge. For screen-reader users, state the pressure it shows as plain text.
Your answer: 2.5 MPa
